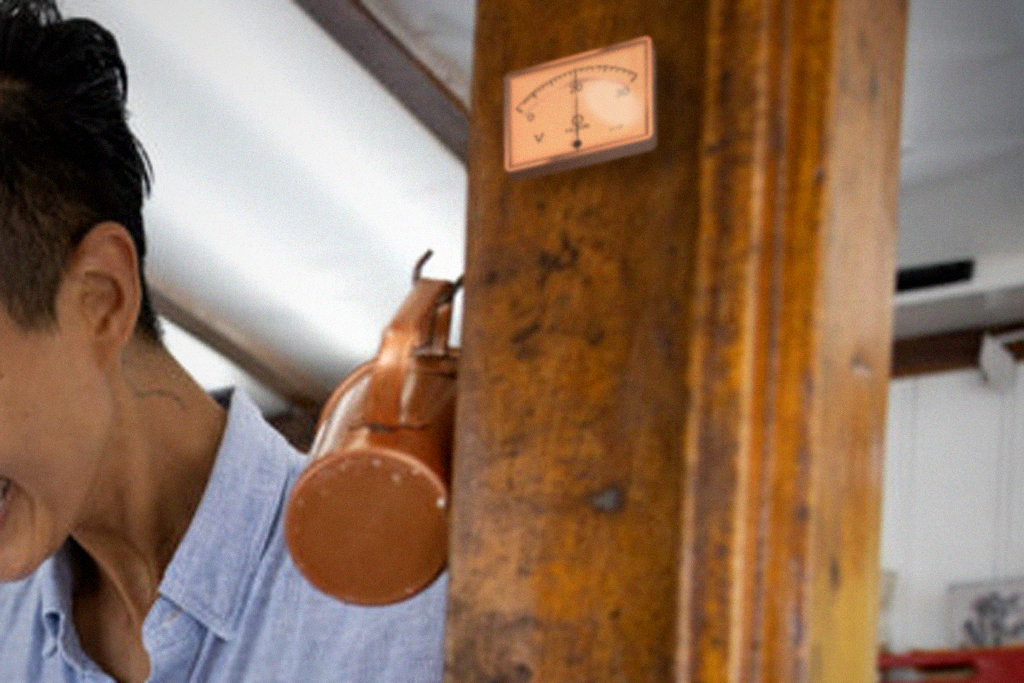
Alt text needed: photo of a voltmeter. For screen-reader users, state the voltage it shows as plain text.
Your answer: 20 V
